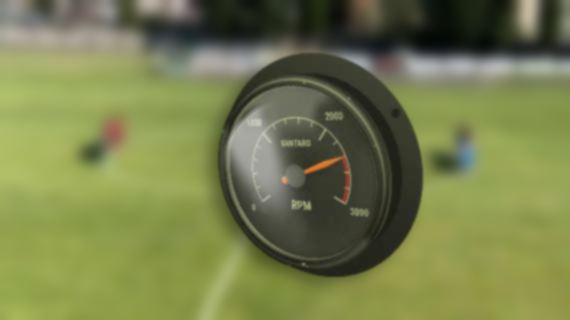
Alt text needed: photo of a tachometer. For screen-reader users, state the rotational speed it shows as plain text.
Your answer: 2400 rpm
